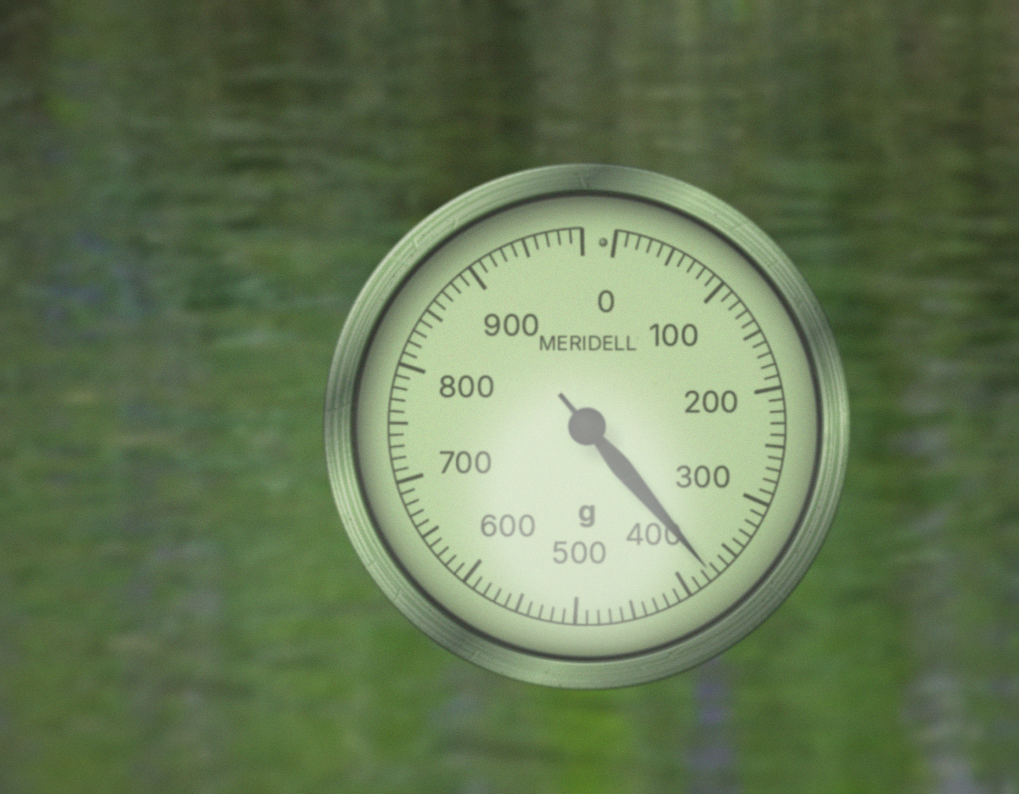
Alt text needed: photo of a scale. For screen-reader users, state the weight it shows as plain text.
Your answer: 375 g
